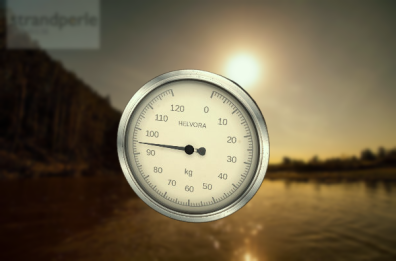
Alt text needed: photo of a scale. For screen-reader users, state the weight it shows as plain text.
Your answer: 95 kg
